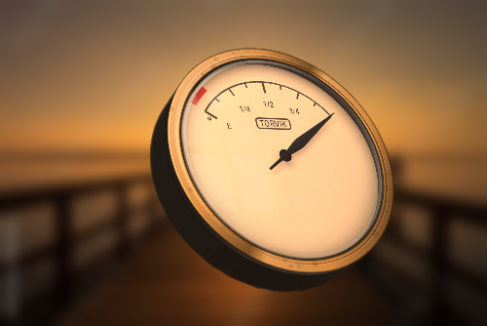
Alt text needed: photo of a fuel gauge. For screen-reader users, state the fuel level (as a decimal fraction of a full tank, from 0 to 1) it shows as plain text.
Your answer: 1
